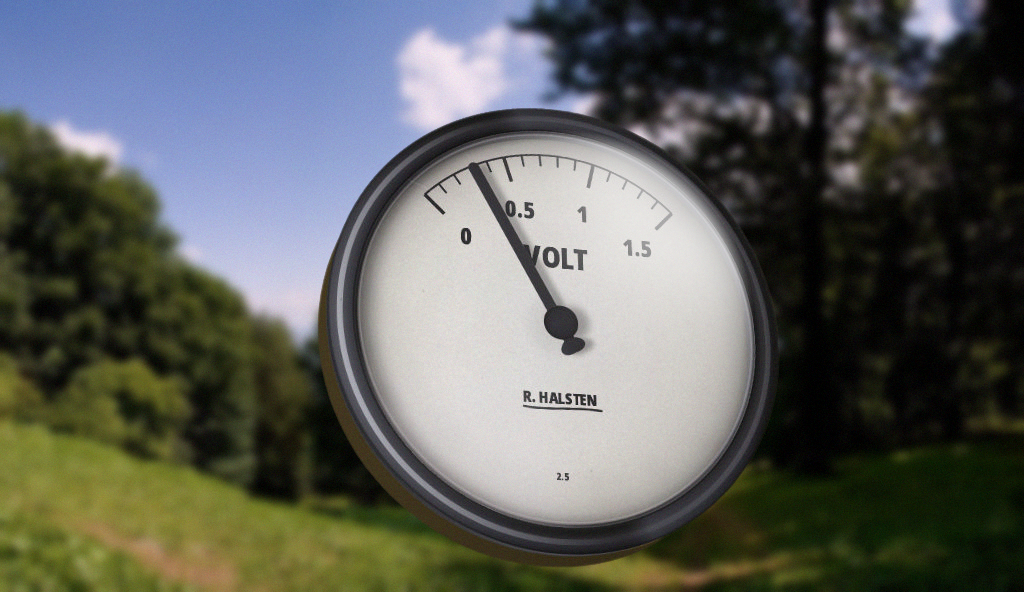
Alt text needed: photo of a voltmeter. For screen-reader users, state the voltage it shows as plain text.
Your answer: 0.3 V
